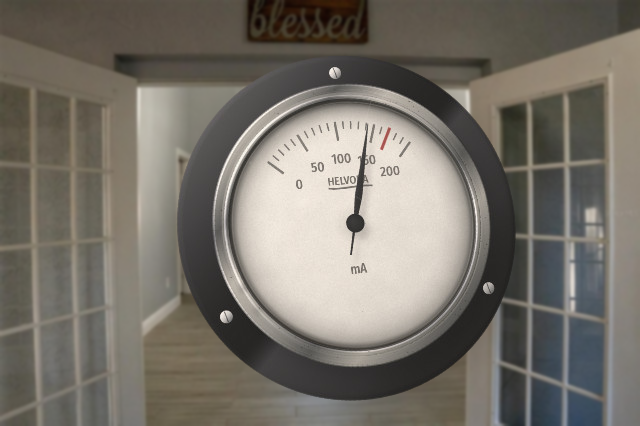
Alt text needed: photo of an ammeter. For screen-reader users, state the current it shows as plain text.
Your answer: 140 mA
